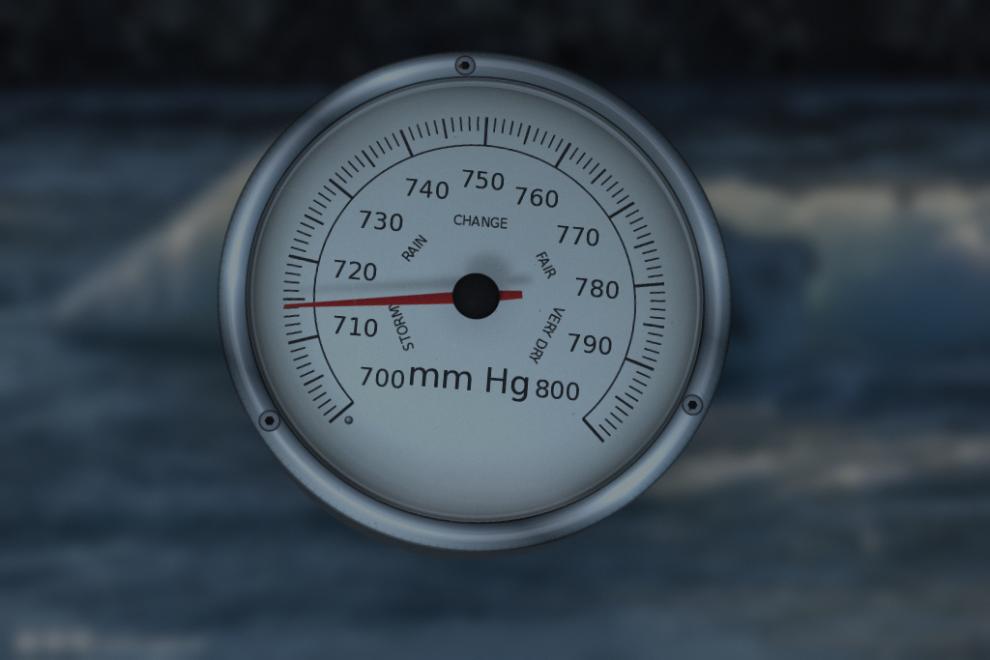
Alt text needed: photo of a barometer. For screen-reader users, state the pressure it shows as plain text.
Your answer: 714 mmHg
